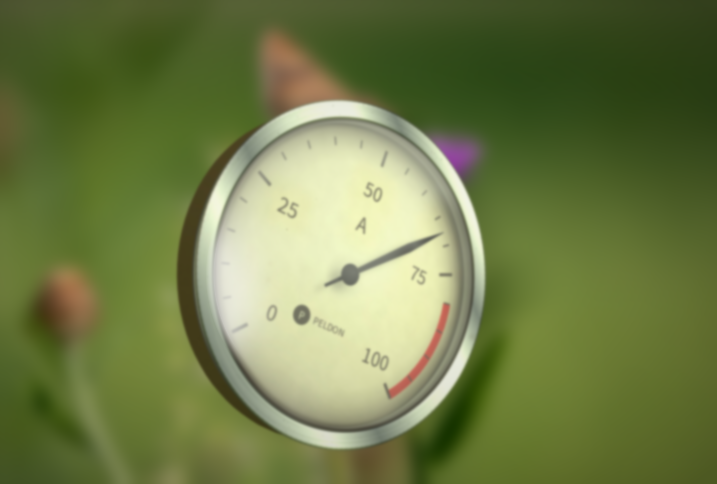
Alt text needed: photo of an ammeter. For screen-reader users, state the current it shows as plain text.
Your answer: 67.5 A
